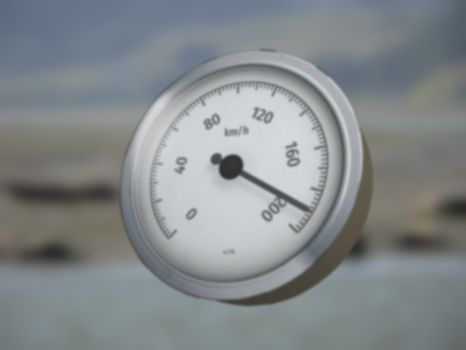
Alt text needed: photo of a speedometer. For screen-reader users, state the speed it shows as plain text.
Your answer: 190 km/h
